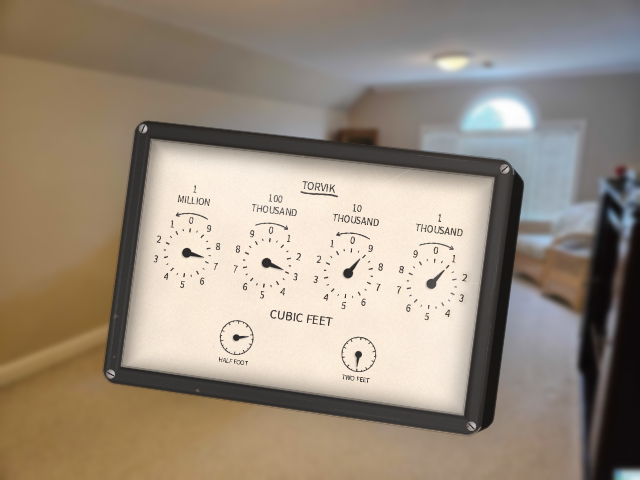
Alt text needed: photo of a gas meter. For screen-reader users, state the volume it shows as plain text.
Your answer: 729100 ft³
